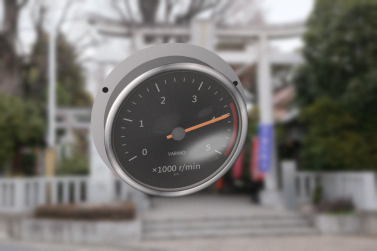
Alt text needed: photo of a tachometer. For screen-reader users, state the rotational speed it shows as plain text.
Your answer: 4000 rpm
